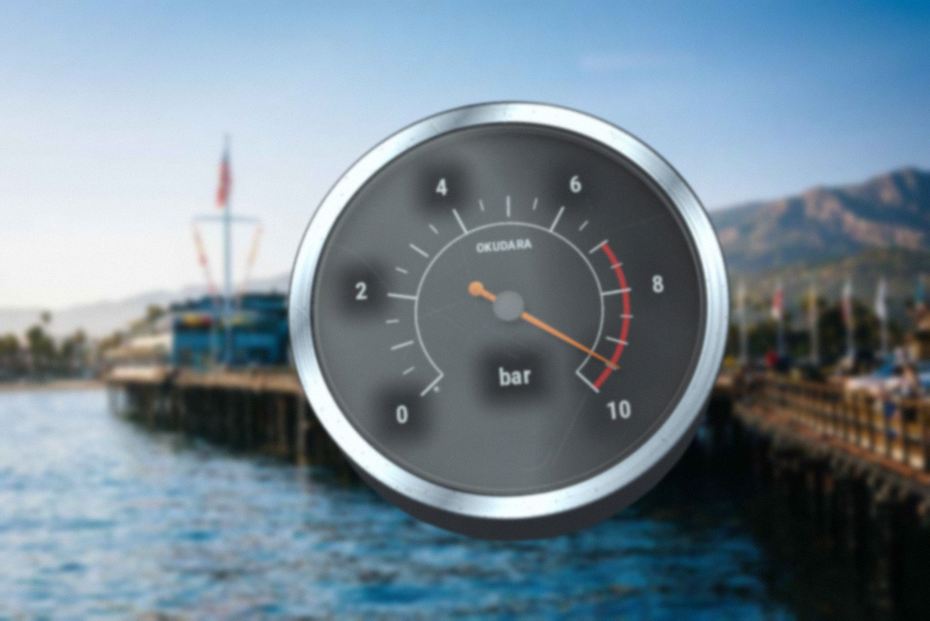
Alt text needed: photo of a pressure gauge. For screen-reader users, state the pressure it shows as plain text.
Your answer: 9.5 bar
